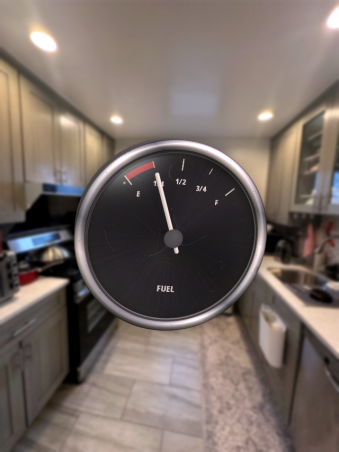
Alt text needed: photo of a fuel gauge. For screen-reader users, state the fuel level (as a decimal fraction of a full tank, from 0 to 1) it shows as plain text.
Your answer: 0.25
